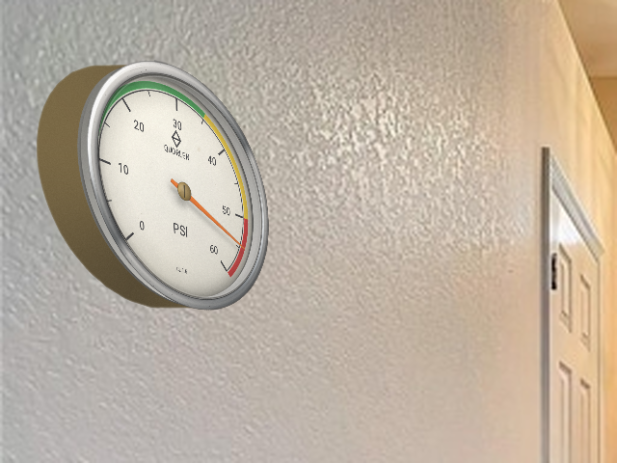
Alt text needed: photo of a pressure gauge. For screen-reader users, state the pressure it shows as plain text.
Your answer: 55 psi
